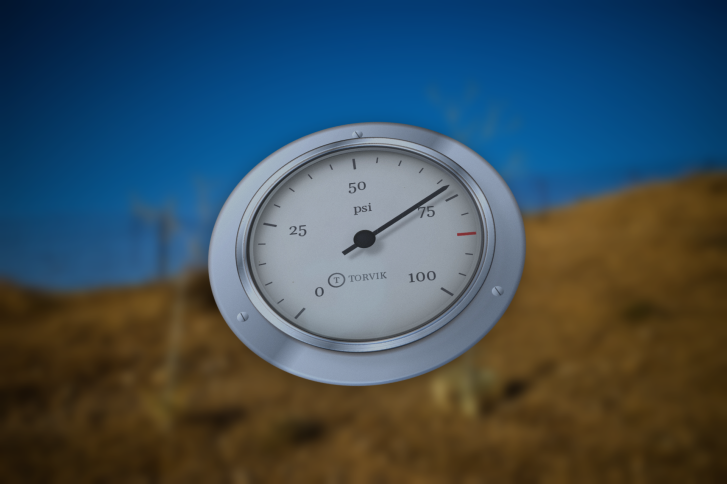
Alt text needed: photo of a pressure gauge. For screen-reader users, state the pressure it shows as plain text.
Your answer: 72.5 psi
